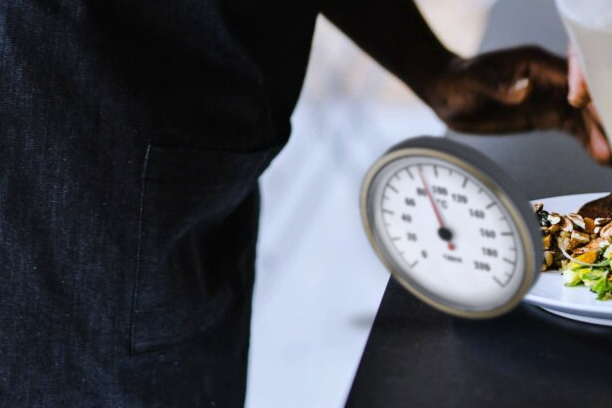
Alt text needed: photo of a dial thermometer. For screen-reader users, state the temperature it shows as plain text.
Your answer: 90 °C
